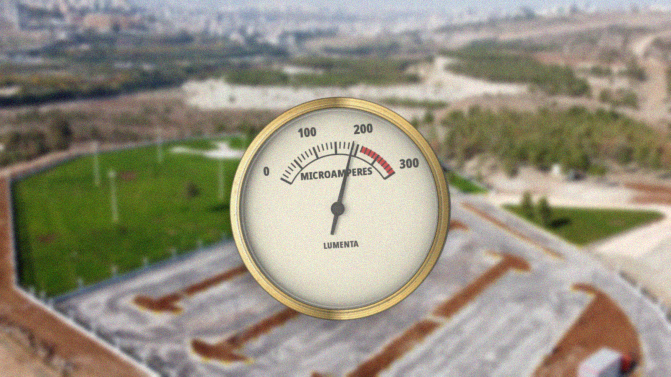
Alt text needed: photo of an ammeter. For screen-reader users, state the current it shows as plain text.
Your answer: 190 µA
